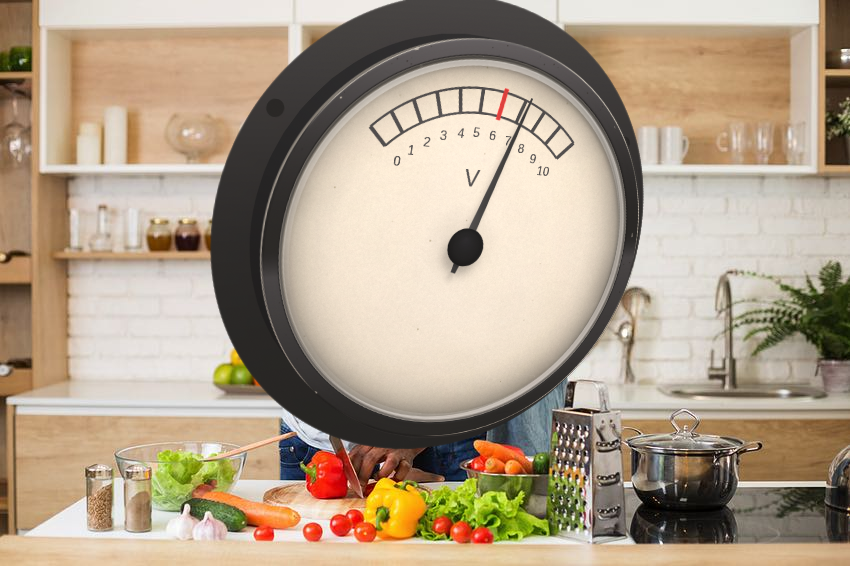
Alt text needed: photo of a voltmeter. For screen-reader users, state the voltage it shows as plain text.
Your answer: 7 V
